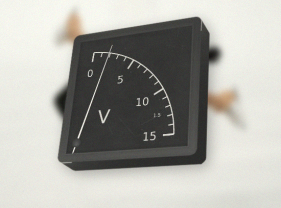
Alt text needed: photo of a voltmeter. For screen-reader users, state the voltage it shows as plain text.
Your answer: 2 V
